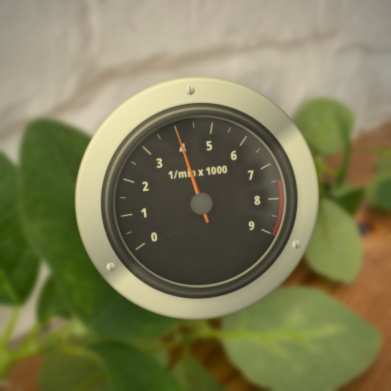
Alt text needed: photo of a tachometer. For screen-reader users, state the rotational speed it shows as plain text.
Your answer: 4000 rpm
